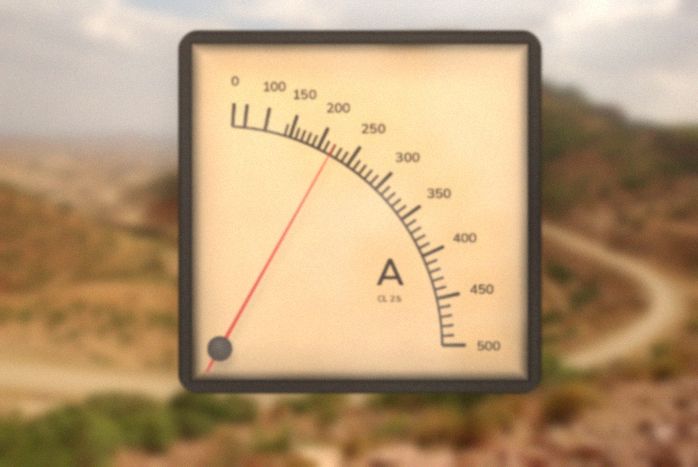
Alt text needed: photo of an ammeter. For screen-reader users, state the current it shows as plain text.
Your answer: 220 A
